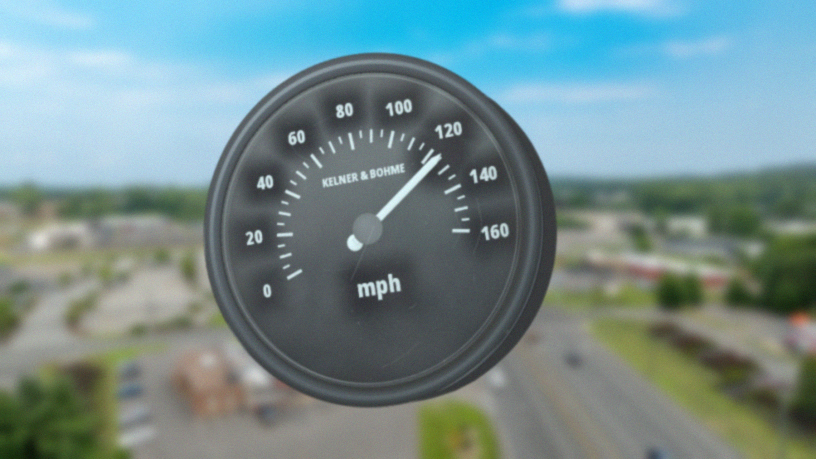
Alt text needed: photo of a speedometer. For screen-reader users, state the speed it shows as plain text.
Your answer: 125 mph
